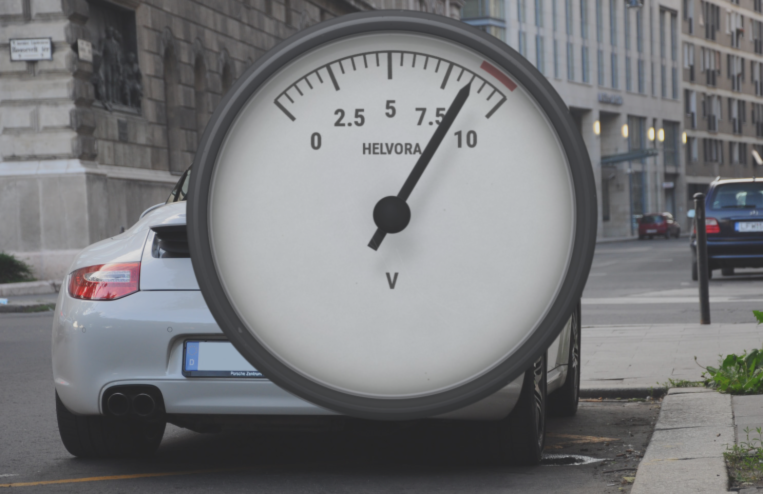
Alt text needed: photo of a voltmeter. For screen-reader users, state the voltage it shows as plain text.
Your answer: 8.5 V
